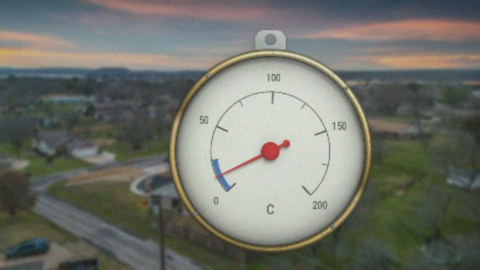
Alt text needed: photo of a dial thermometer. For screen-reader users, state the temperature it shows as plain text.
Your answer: 12.5 °C
